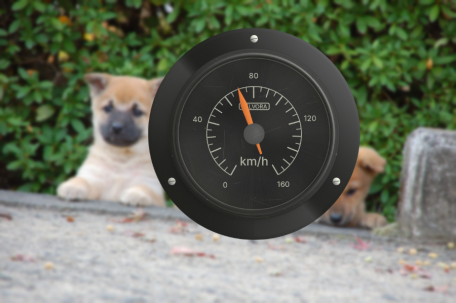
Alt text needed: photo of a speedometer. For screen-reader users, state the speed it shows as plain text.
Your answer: 70 km/h
